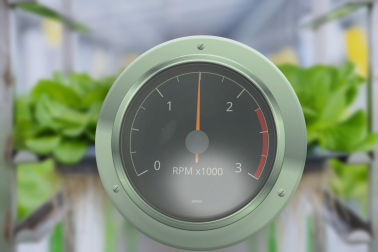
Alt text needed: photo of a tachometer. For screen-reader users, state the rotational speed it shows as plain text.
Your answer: 1500 rpm
